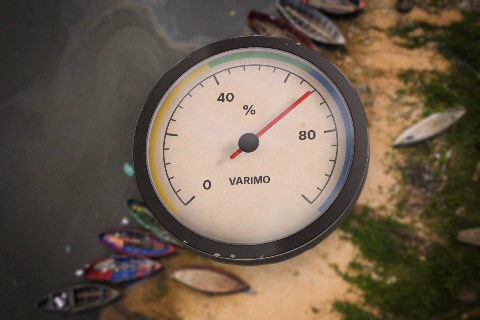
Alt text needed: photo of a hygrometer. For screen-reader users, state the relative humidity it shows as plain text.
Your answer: 68 %
